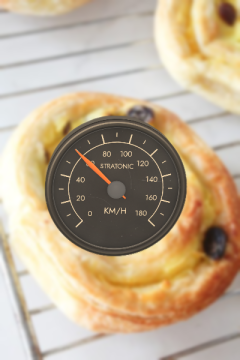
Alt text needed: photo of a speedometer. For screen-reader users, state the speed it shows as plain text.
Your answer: 60 km/h
